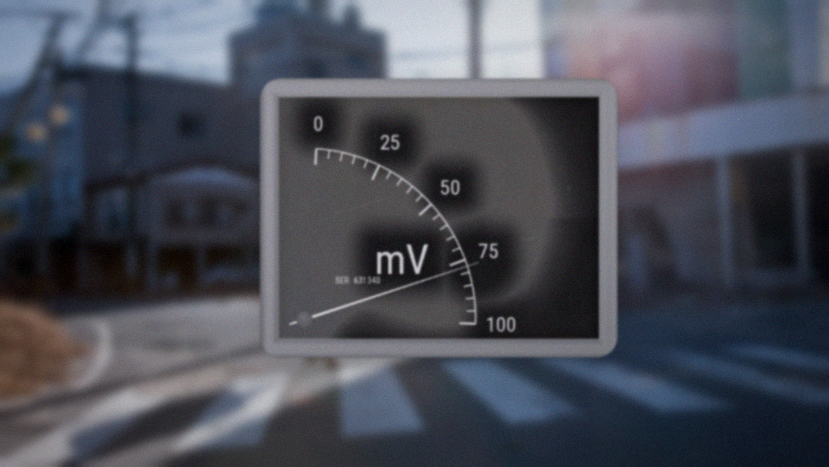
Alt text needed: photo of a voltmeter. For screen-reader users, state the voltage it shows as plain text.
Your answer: 77.5 mV
